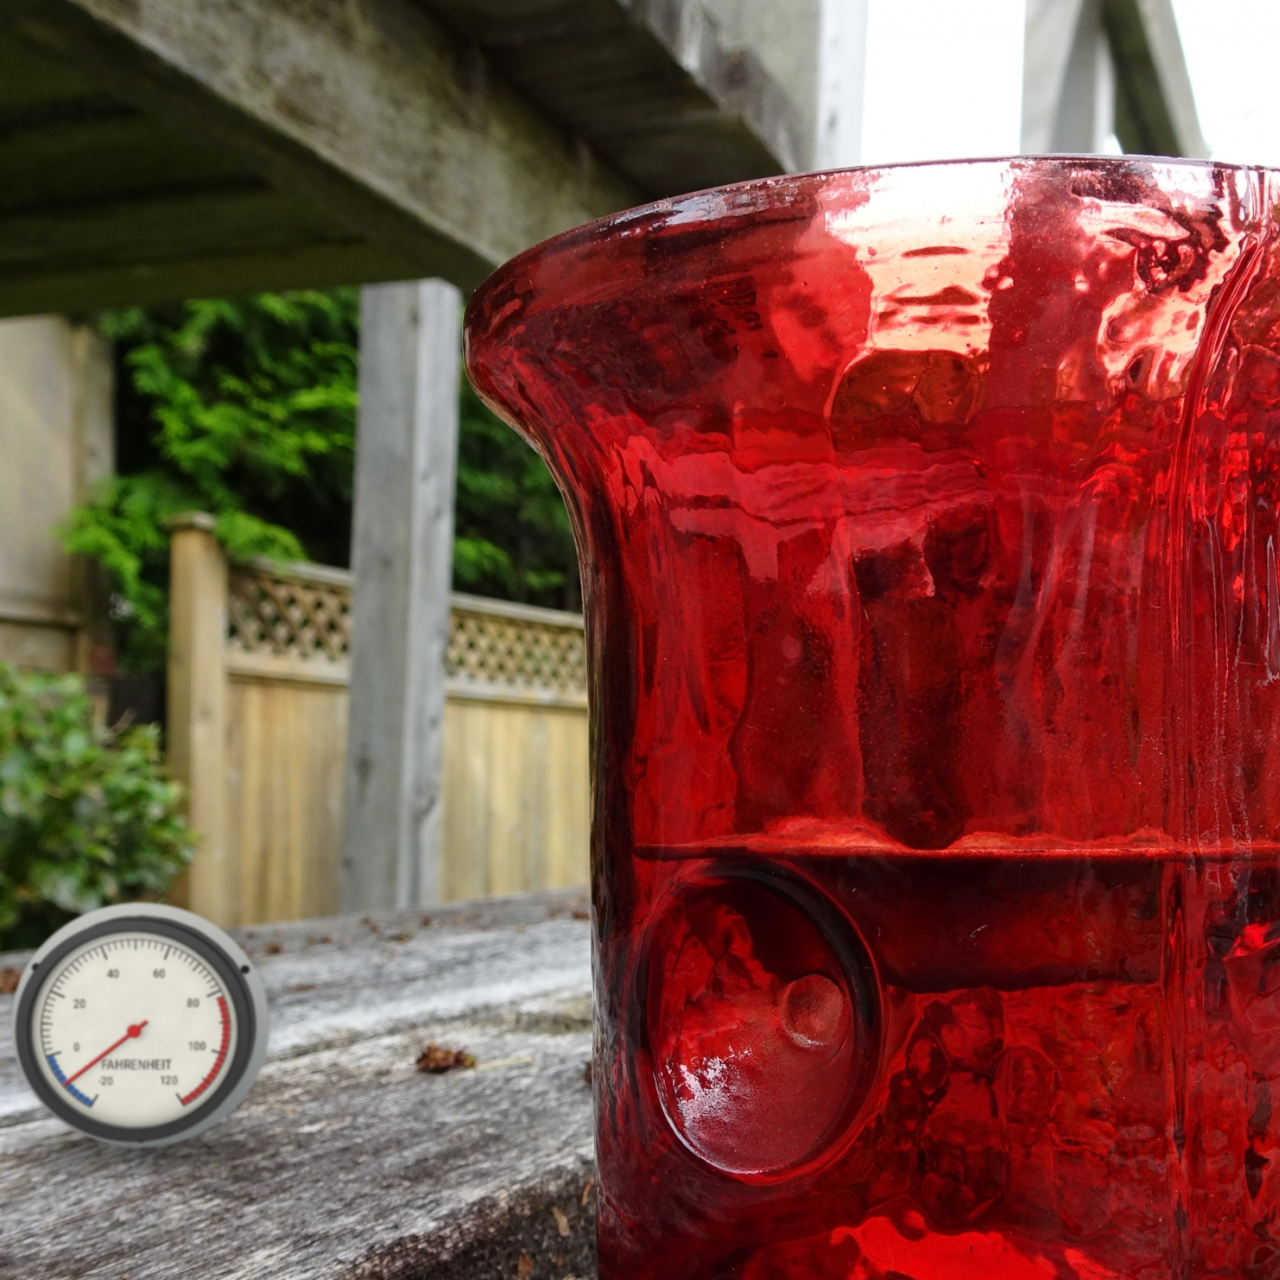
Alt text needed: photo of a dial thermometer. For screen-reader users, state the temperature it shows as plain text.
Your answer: -10 °F
